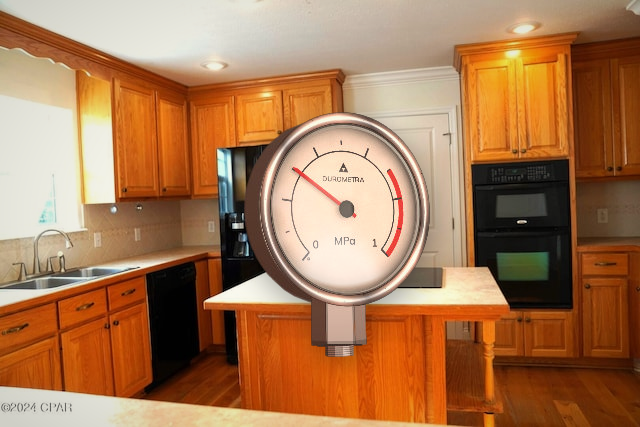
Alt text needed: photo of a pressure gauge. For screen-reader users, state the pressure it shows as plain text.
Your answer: 0.3 MPa
